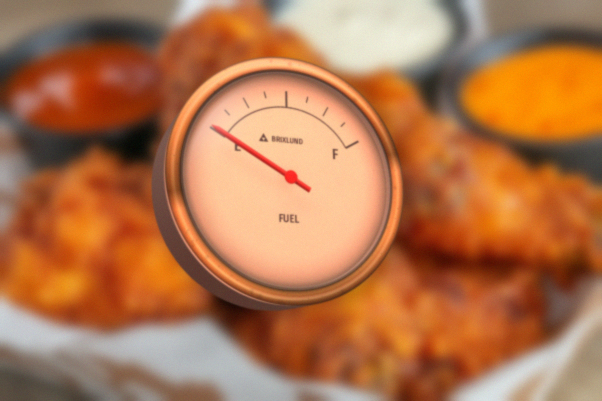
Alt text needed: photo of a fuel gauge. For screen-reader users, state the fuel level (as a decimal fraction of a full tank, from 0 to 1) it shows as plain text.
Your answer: 0
